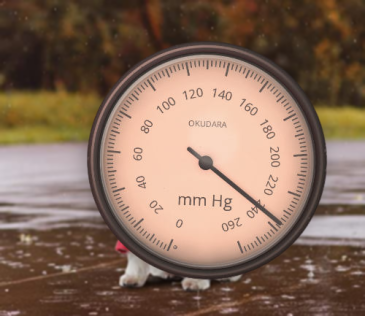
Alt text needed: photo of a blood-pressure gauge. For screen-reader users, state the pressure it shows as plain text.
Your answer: 236 mmHg
